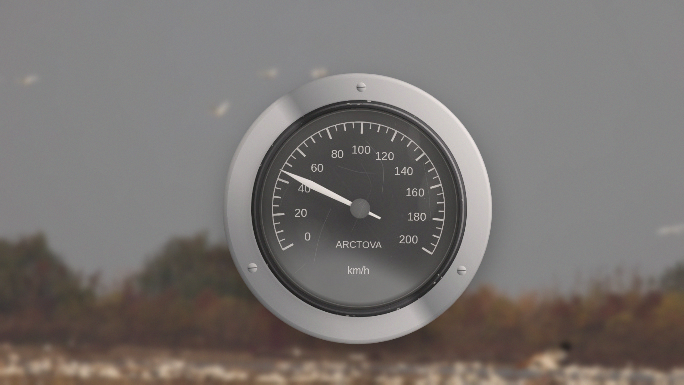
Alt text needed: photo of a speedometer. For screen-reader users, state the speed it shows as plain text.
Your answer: 45 km/h
